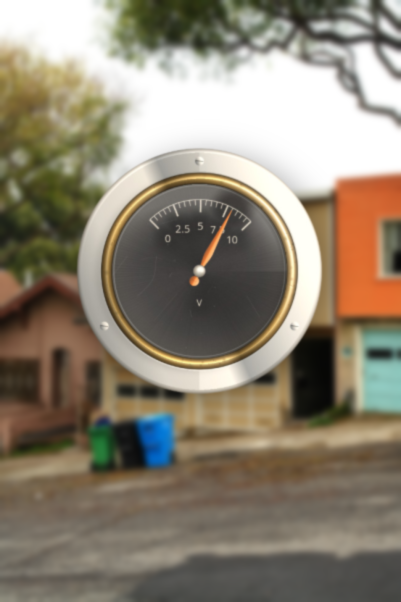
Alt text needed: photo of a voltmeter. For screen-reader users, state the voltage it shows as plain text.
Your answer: 8 V
